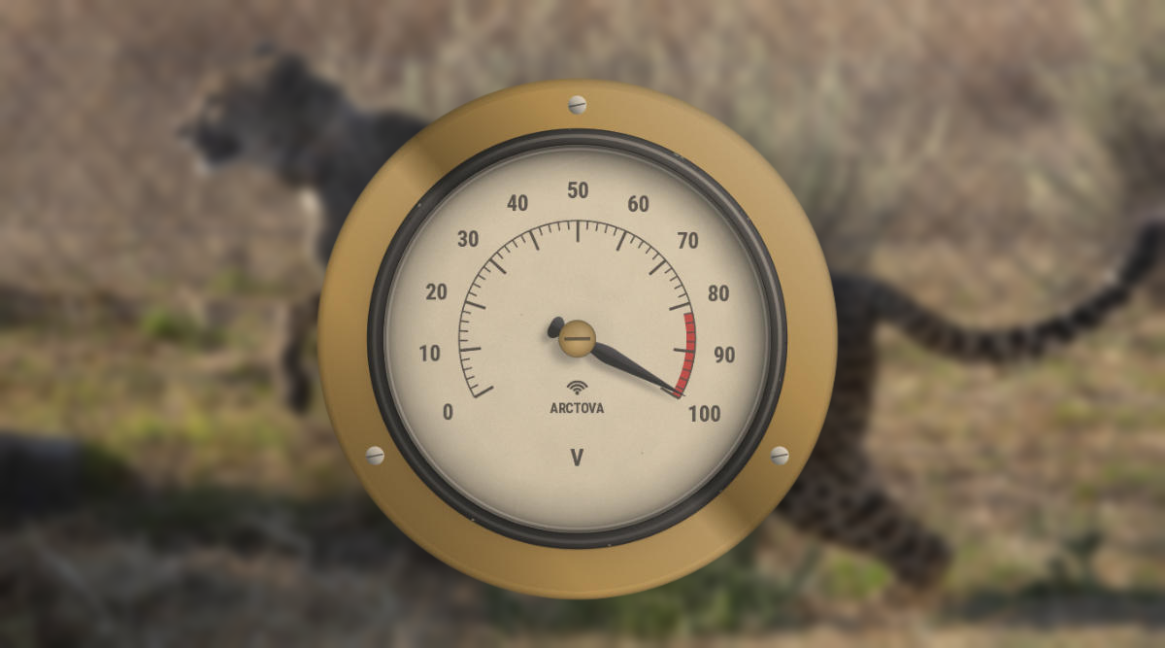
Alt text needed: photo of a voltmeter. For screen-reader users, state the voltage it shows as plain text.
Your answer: 99 V
